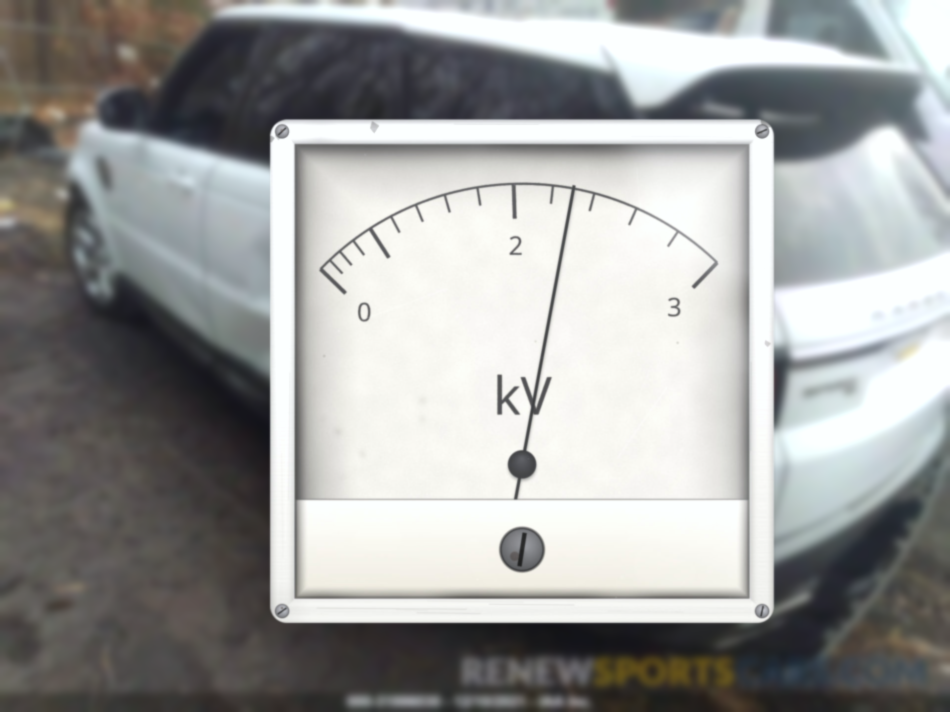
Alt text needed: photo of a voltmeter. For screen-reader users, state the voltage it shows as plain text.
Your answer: 2.3 kV
